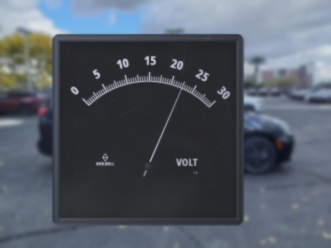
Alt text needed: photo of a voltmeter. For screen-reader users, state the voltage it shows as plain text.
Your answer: 22.5 V
